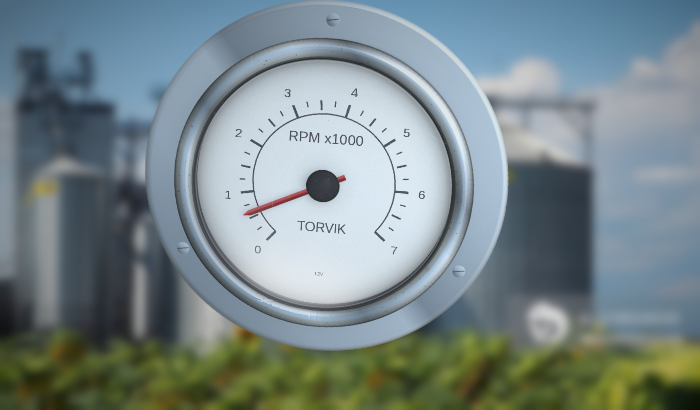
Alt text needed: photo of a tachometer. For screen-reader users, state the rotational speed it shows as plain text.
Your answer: 625 rpm
